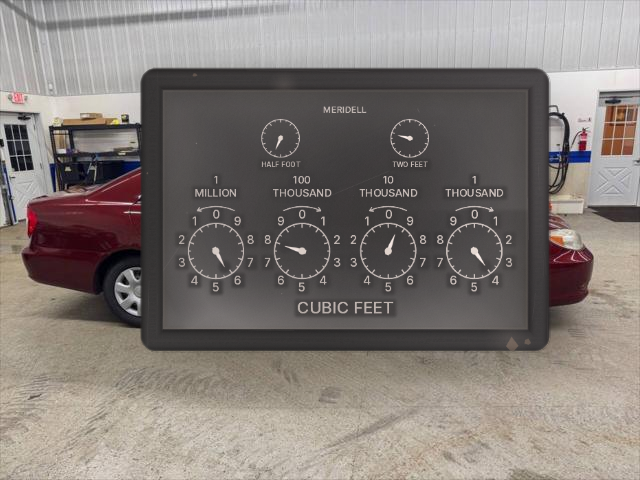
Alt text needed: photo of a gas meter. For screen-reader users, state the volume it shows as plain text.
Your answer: 579400 ft³
